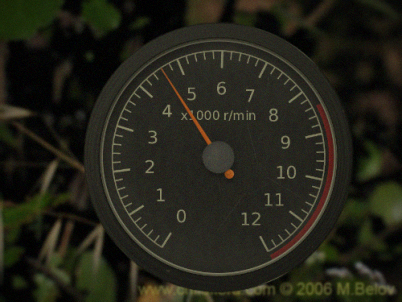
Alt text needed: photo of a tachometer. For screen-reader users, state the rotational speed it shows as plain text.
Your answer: 4600 rpm
